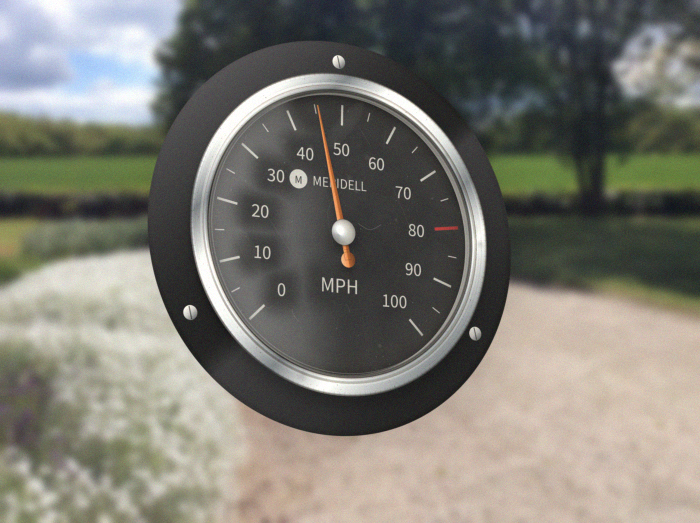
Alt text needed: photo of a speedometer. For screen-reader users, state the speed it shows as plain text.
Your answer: 45 mph
